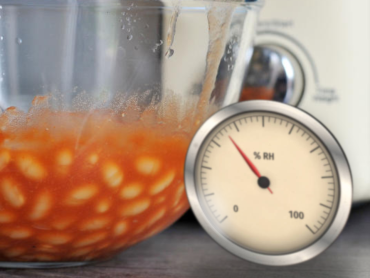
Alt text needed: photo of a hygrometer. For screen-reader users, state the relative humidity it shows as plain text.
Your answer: 36 %
